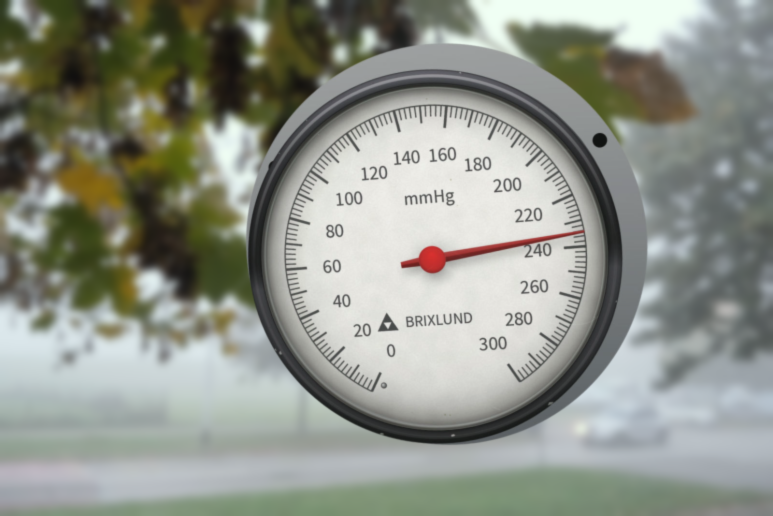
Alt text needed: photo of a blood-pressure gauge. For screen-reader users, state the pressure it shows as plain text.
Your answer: 234 mmHg
